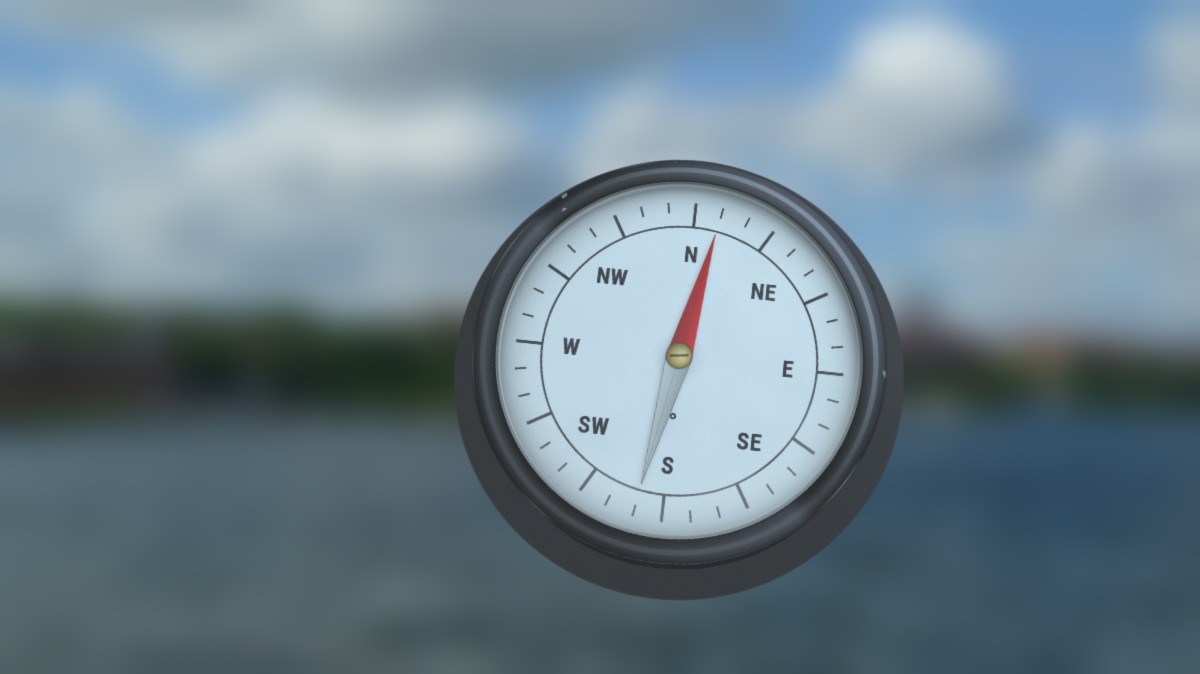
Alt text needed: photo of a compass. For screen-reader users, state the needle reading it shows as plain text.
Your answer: 10 °
